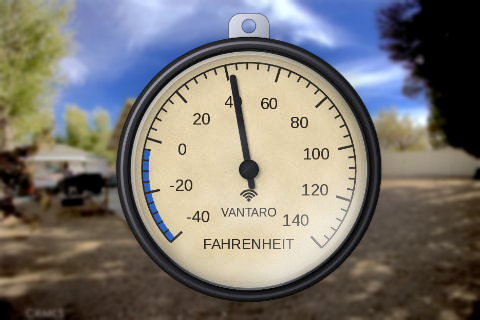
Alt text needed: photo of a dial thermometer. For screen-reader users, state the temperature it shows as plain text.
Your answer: 42 °F
